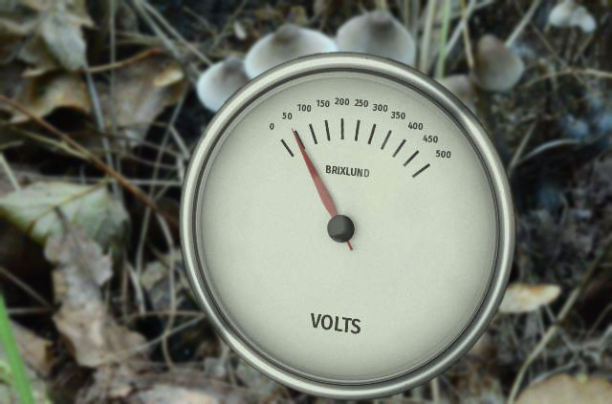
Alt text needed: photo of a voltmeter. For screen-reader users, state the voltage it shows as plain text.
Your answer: 50 V
